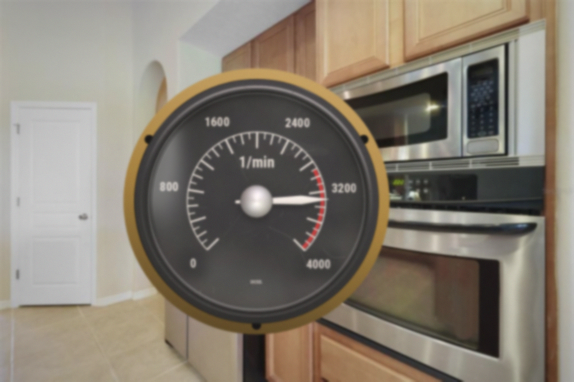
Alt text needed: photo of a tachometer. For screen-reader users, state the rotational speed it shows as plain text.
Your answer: 3300 rpm
